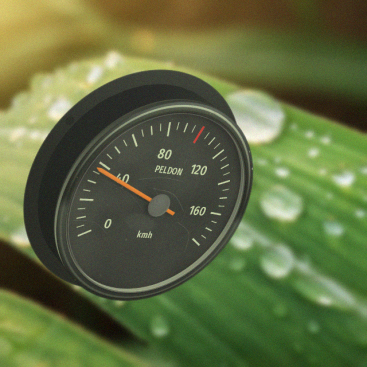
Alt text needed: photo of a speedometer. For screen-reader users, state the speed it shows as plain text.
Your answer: 37.5 km/h
